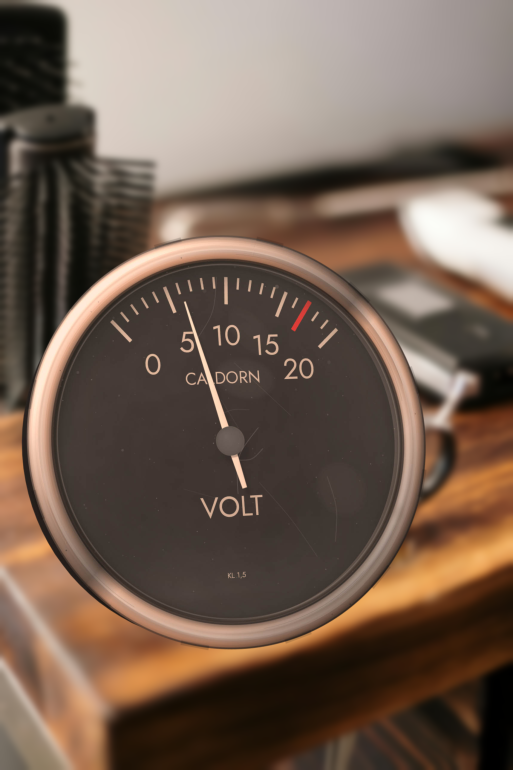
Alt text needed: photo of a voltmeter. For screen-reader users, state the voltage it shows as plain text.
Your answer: 6 V
